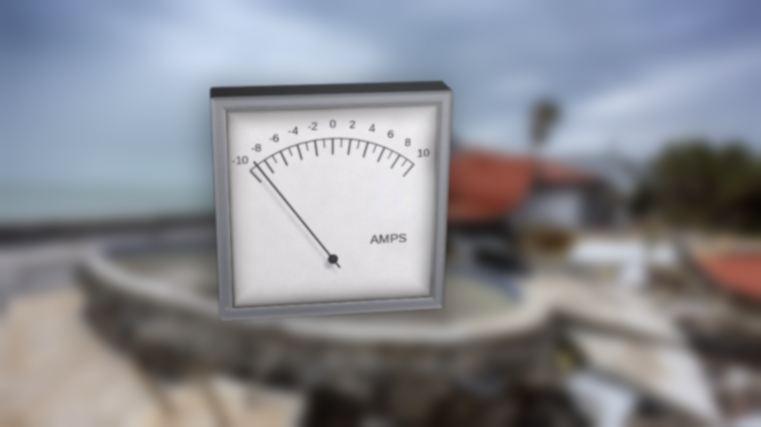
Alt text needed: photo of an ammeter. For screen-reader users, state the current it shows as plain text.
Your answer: -9 A
